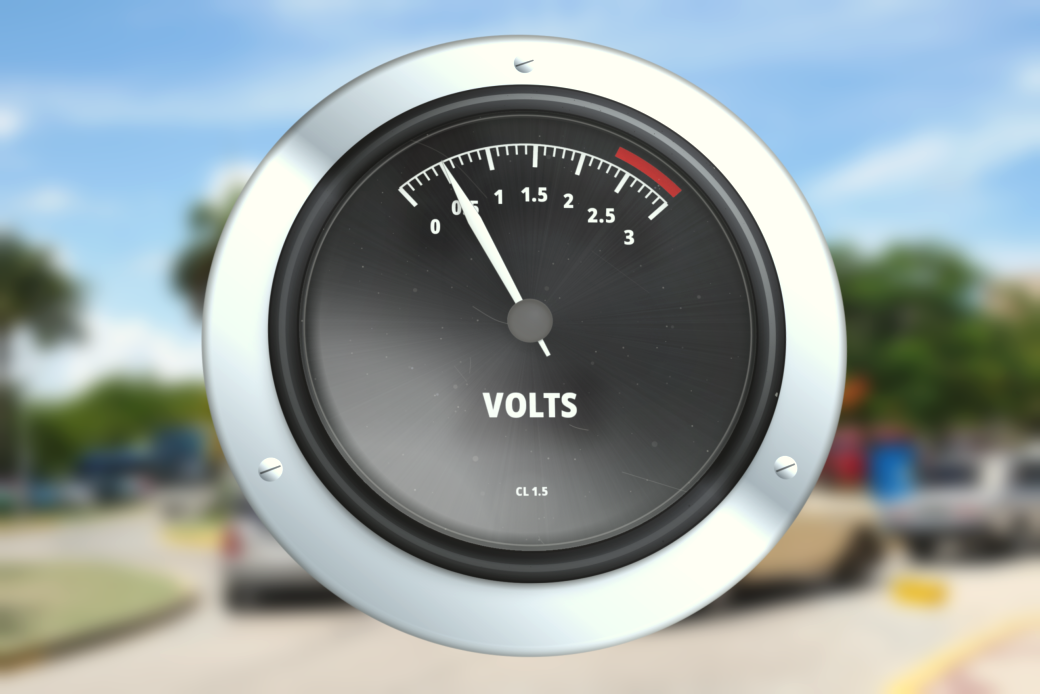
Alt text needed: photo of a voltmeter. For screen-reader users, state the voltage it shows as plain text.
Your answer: 0.5 V
